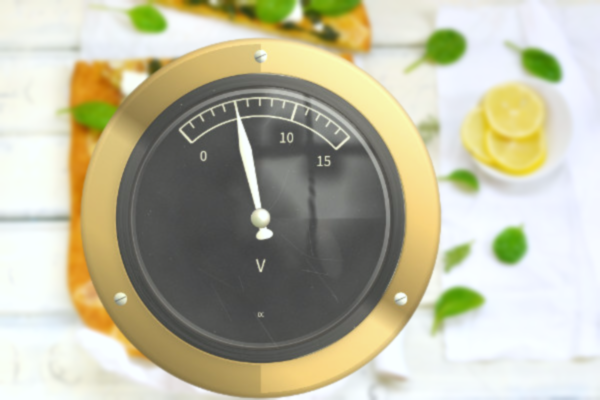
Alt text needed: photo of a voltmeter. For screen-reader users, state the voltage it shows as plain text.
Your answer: 5 V
